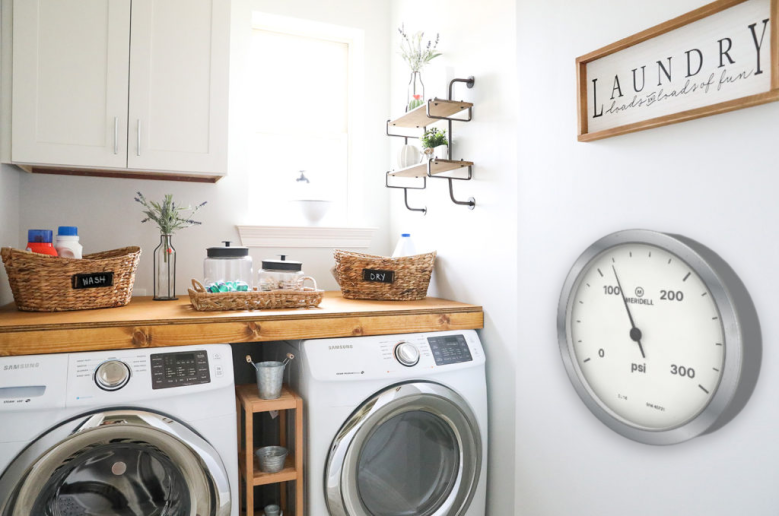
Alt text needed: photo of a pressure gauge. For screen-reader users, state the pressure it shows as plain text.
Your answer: 120 psi
